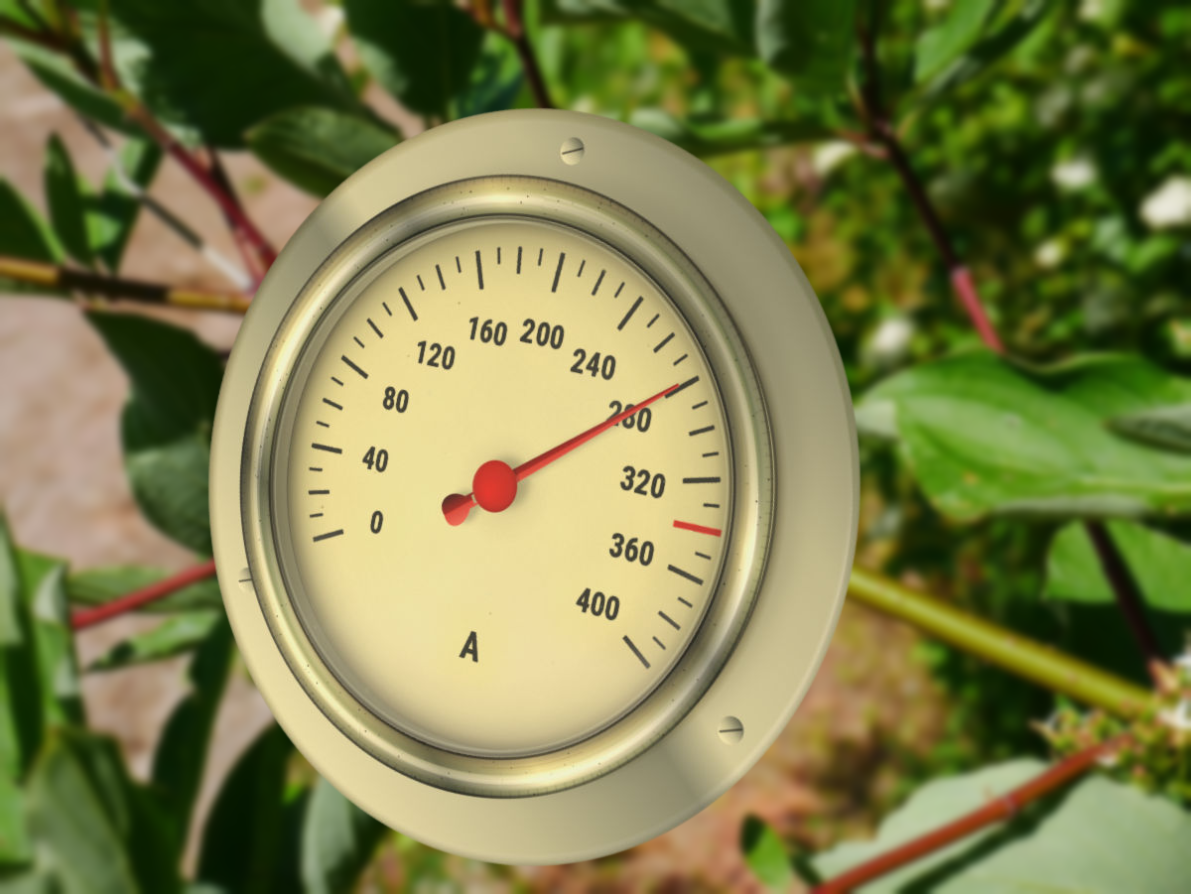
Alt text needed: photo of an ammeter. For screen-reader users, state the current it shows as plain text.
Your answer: 280 A
